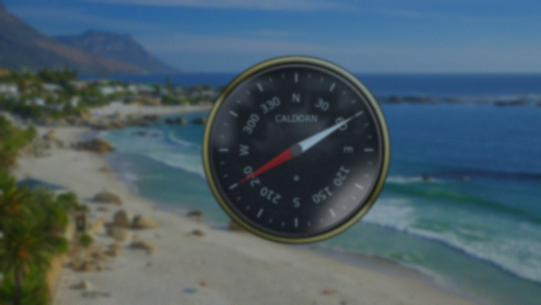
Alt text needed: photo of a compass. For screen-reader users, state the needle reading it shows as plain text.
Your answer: 240 °
